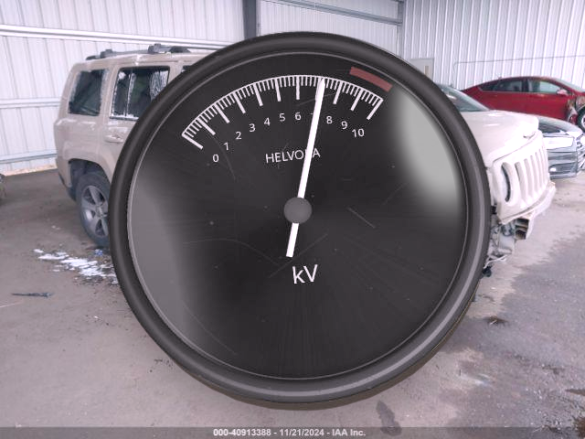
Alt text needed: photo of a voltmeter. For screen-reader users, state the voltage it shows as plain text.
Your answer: 7.2 kV
